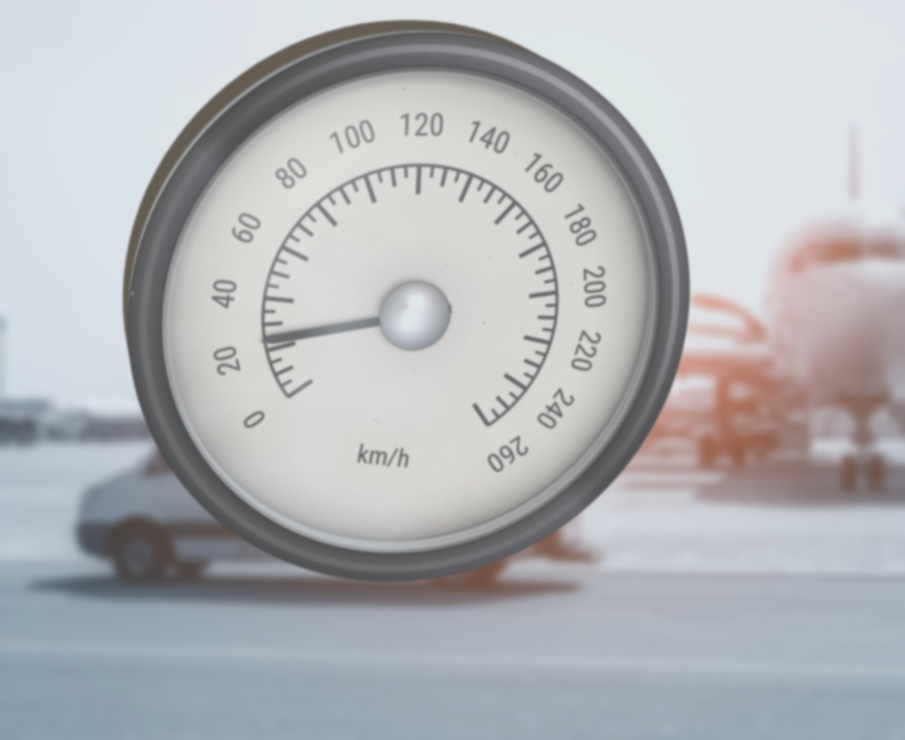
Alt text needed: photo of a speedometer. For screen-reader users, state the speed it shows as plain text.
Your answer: 25 km/h
